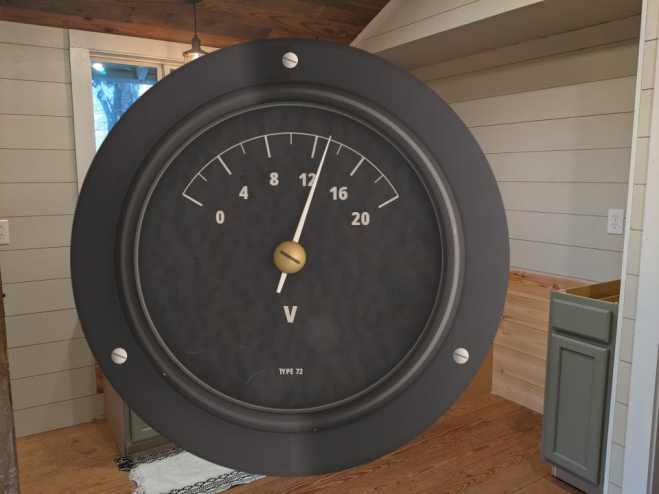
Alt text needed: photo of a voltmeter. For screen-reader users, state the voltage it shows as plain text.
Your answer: 13 V
